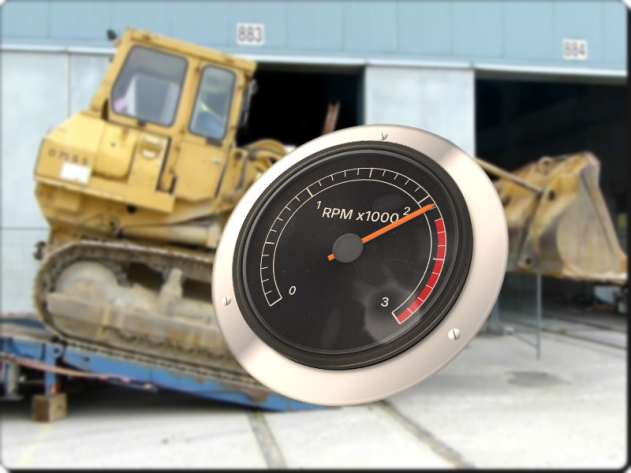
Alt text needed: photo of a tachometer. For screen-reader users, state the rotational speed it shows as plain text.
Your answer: 2100 rpm
